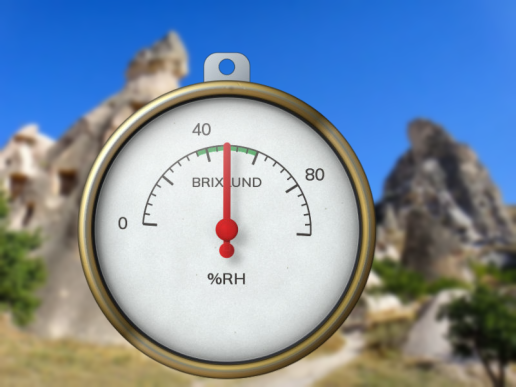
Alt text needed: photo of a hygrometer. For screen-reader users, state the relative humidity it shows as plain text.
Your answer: 48 %
